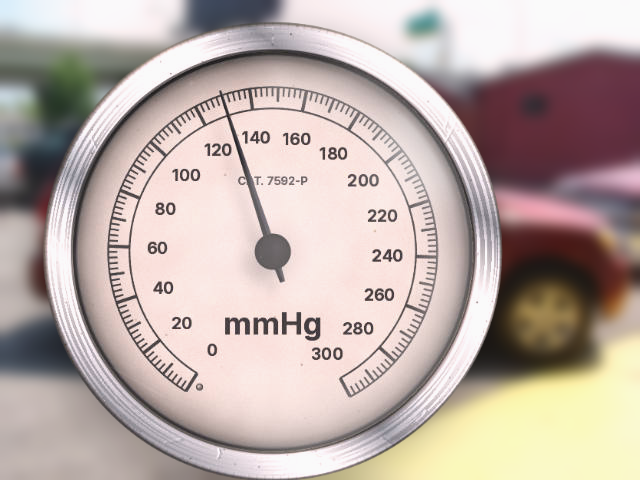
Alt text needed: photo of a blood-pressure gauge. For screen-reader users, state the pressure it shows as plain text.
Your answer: 130 mmHg
